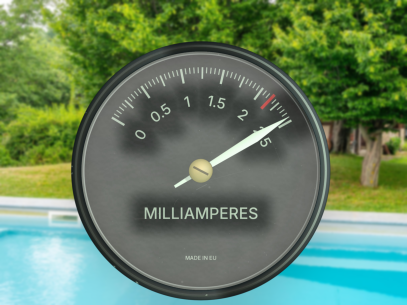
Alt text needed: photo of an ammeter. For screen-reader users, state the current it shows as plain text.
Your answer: 2.45 mA
